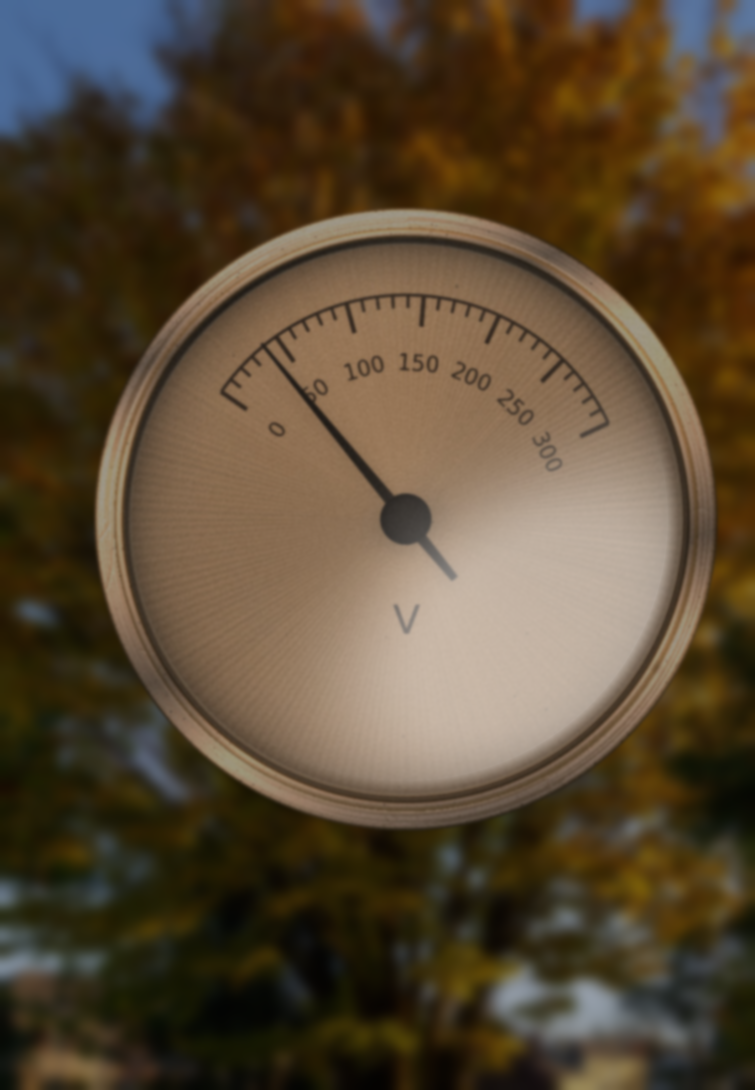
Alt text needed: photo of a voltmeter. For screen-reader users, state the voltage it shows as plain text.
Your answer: 40 V
